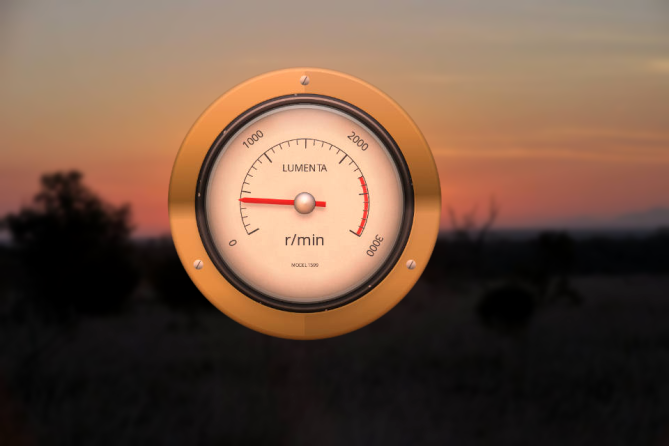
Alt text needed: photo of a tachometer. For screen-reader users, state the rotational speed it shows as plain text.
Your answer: 400 rpm
